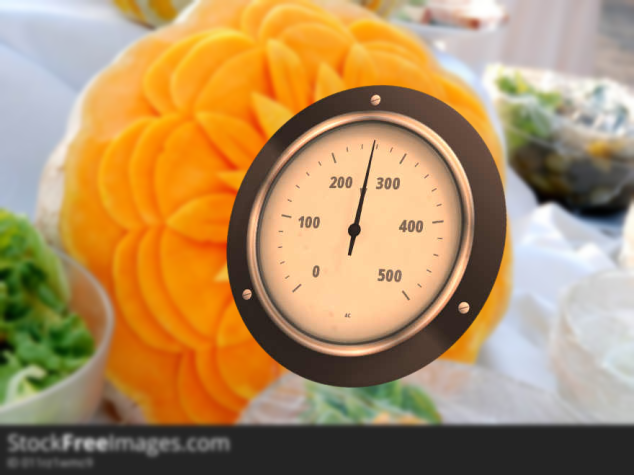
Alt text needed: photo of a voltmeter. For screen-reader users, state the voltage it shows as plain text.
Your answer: 260 V
